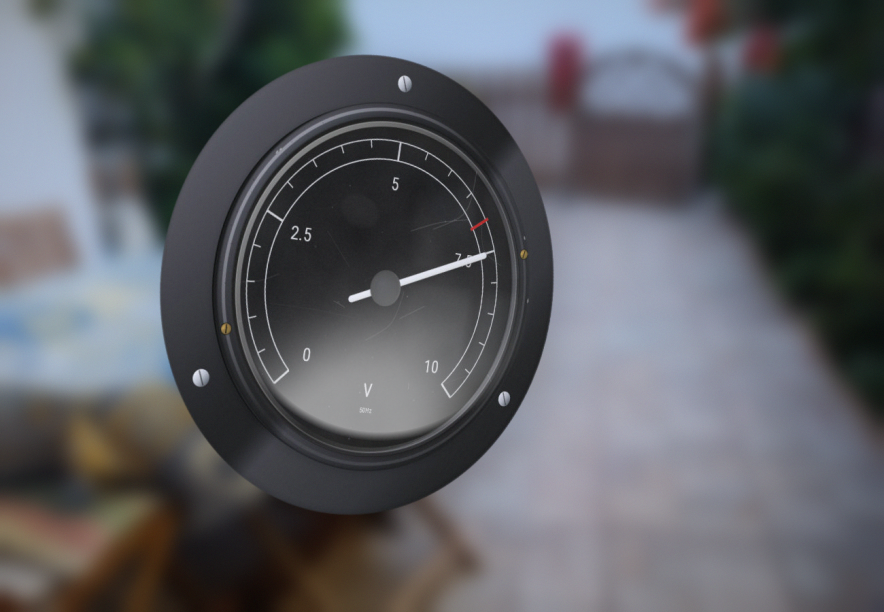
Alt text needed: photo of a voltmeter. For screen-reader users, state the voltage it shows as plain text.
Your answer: 7.5 V
